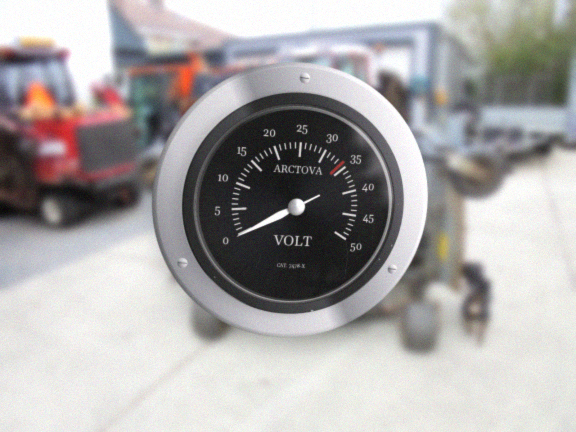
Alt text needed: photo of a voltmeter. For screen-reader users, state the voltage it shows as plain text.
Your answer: 0 V
